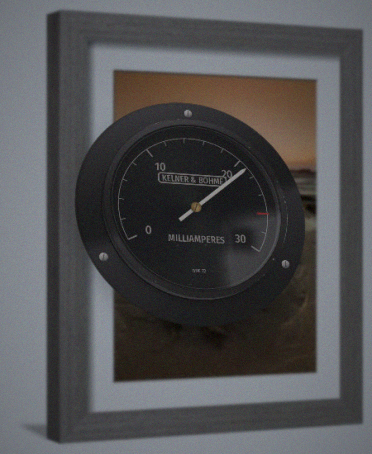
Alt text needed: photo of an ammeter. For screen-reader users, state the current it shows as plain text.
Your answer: 21 mA
